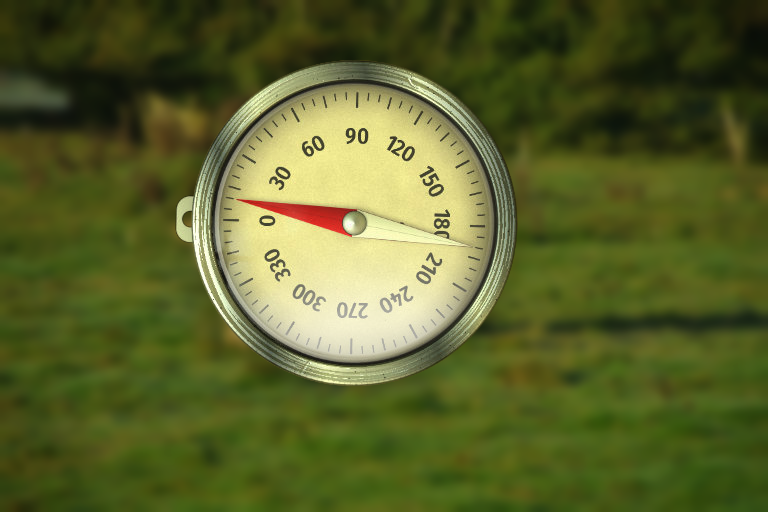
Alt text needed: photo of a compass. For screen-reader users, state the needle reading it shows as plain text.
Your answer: 10 °
